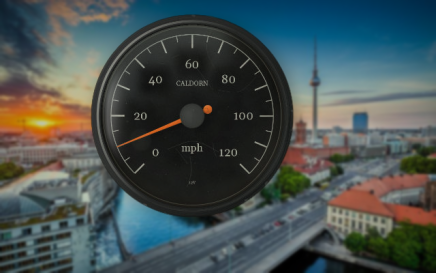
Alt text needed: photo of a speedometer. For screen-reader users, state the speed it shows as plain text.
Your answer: 10 mph
